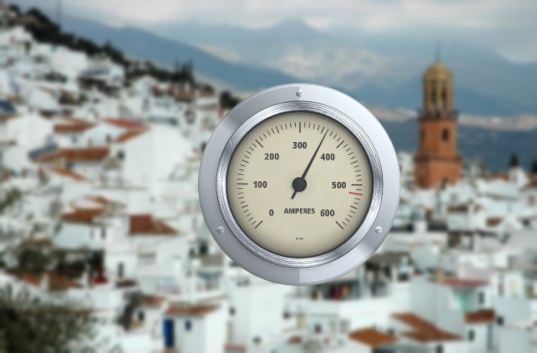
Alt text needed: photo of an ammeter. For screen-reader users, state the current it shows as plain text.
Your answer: 360 A
